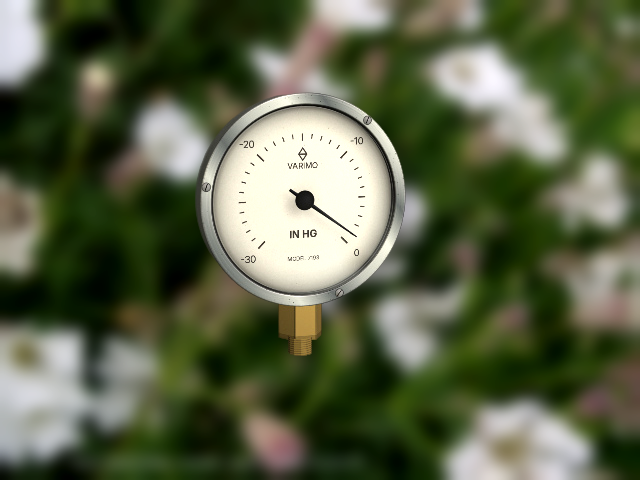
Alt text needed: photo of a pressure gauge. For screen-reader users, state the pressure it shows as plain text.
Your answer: -1 inHg
